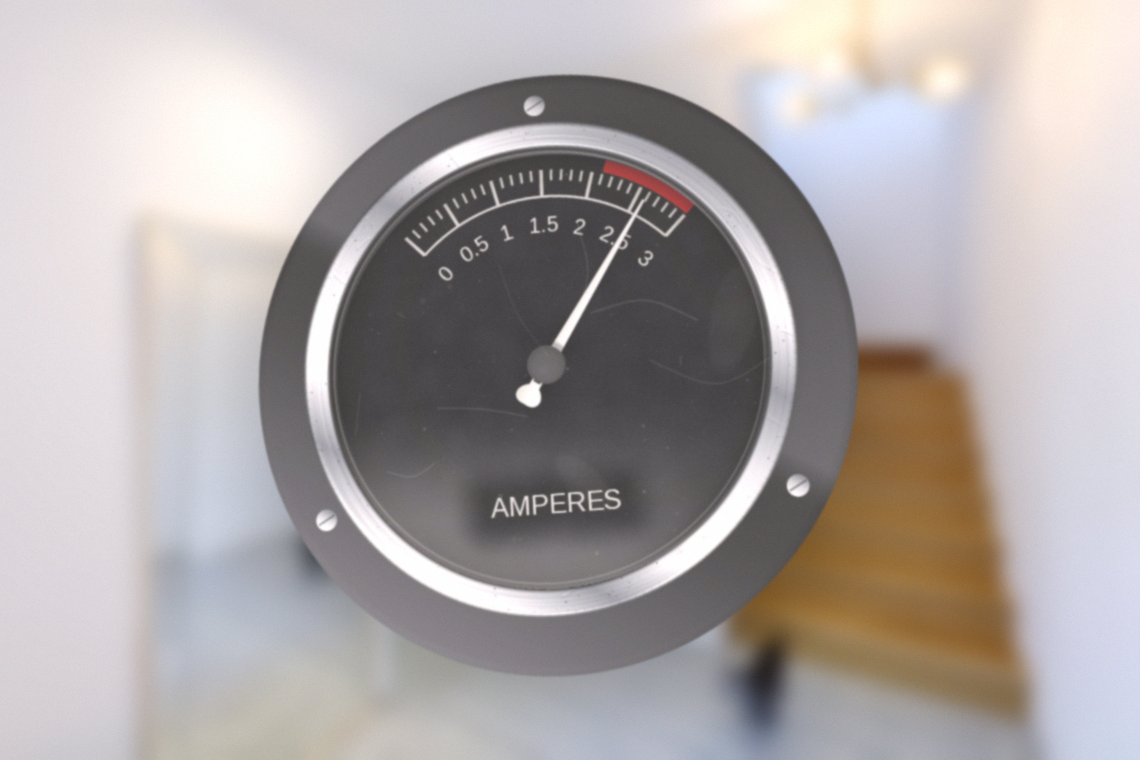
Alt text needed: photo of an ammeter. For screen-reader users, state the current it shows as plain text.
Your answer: 2.6 A
